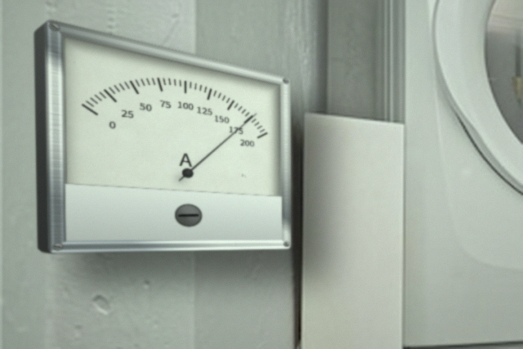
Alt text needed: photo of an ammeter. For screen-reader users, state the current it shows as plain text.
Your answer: 175 A
